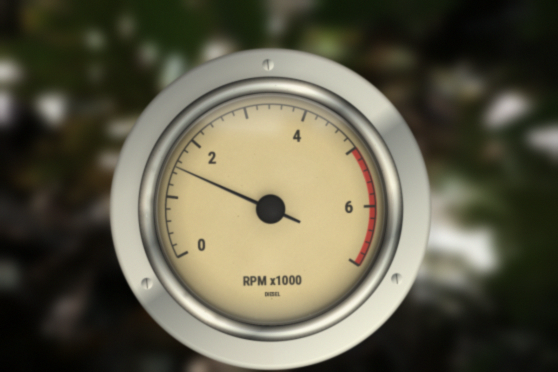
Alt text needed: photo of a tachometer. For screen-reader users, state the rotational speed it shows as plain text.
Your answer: 1500 rpm
